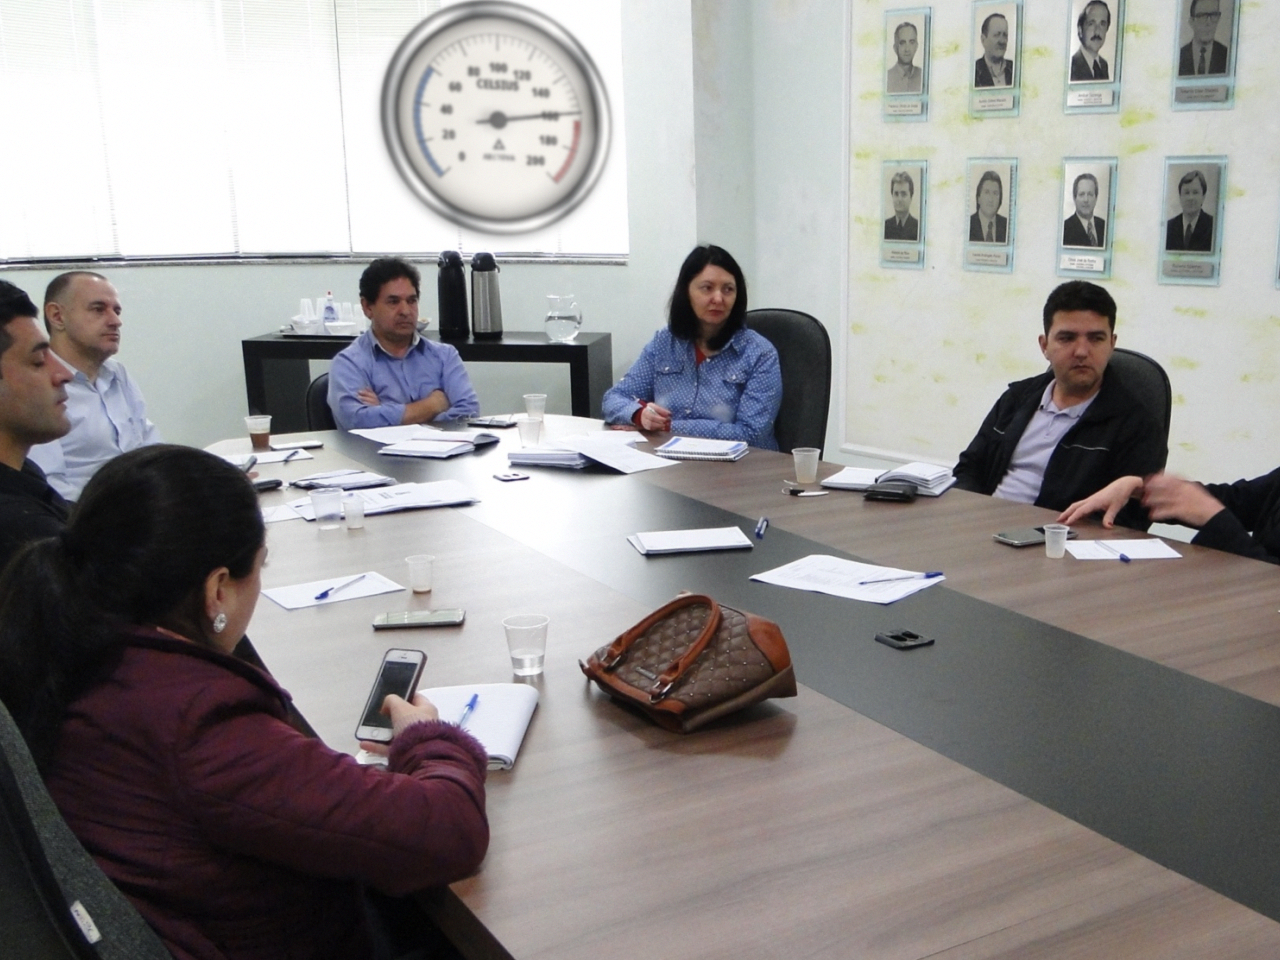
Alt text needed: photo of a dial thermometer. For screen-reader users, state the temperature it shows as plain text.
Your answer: 160 °C
